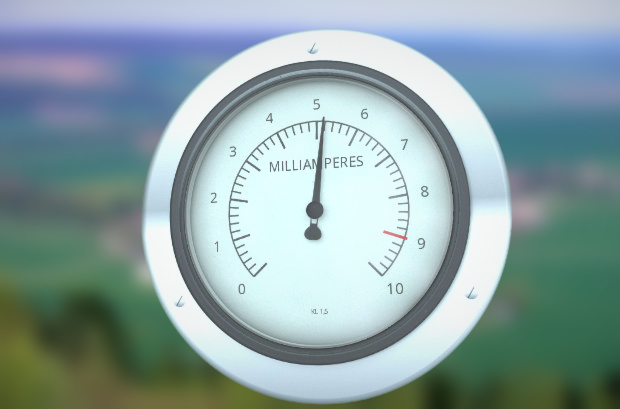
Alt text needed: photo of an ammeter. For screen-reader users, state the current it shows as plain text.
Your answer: 5.2 mA
